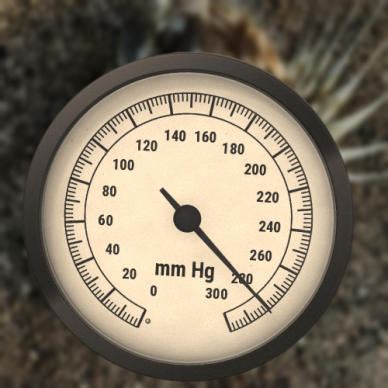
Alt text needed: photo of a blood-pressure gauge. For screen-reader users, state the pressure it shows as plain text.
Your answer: 280 mmHg
